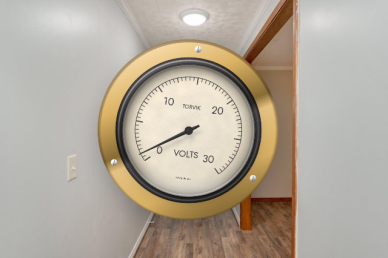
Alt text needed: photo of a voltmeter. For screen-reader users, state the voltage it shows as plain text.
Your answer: 1 V
